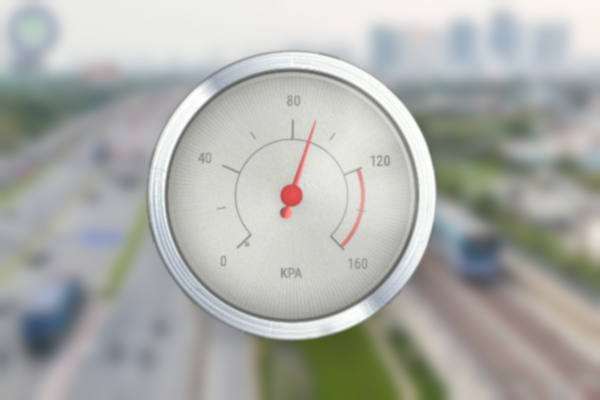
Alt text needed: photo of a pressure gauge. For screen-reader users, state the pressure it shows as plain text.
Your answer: 90 kPa
